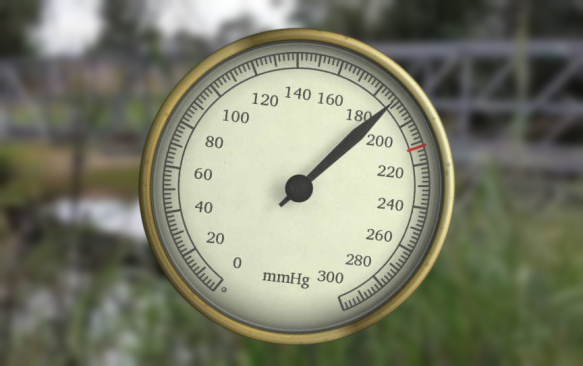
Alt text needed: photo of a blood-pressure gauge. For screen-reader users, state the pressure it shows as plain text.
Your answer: 188 mmHg
